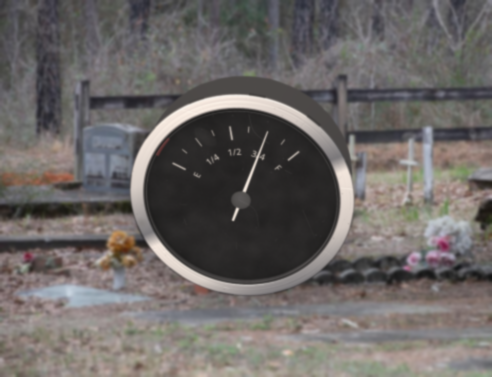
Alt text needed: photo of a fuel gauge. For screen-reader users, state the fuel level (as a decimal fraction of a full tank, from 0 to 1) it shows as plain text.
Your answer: 0.75
